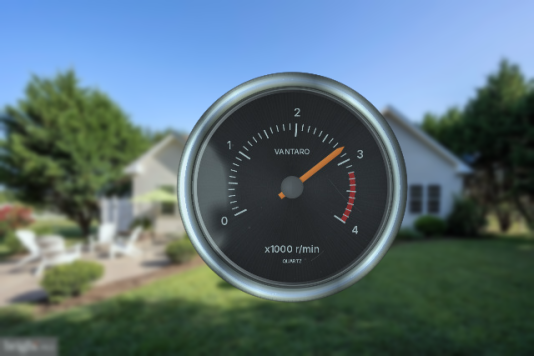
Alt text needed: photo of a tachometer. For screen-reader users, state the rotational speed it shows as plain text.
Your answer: 2800 rpm
